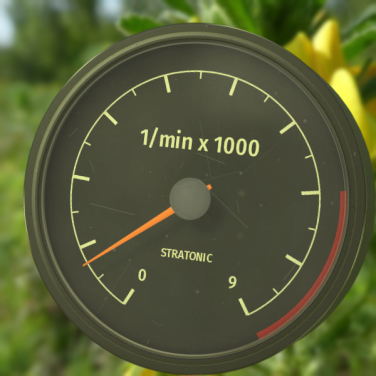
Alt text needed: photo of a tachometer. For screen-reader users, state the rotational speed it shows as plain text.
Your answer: 750 rpm
